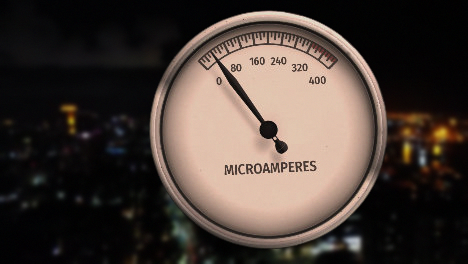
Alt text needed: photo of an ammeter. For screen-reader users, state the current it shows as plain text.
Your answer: 40 µA
